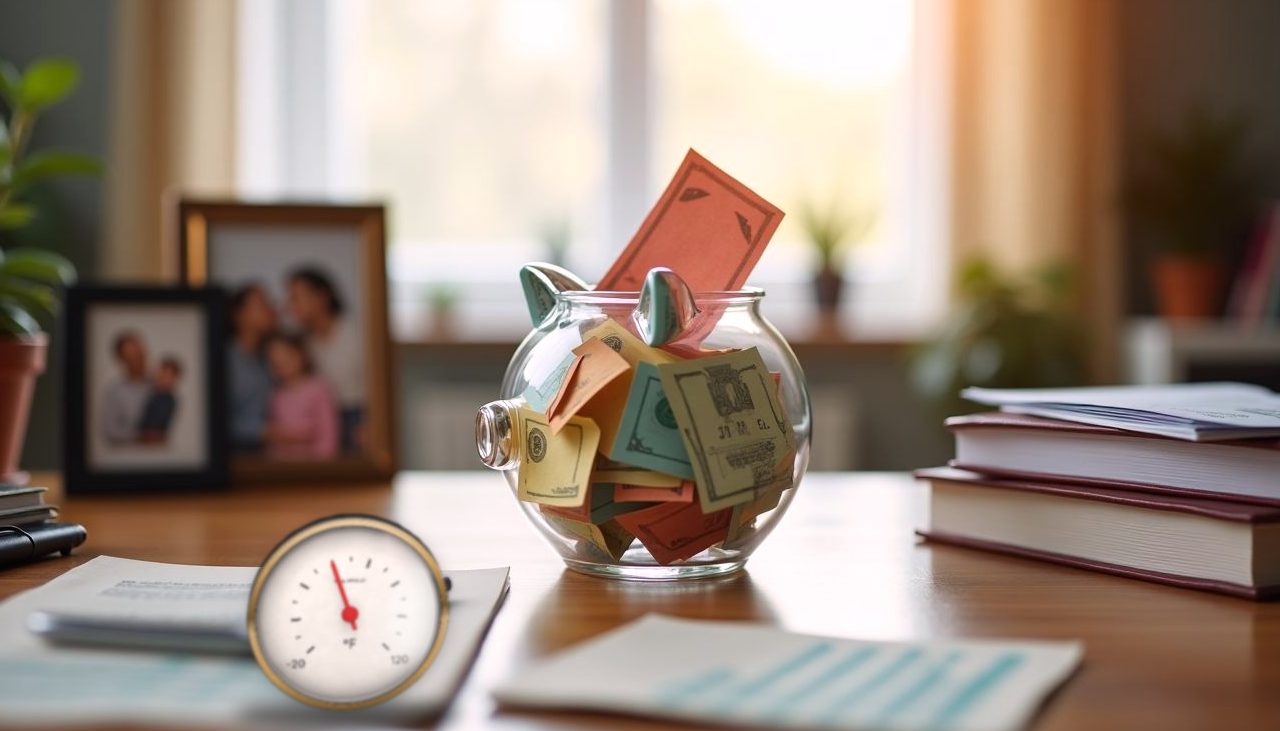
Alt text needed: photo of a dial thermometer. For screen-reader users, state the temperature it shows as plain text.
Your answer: 40 °F
